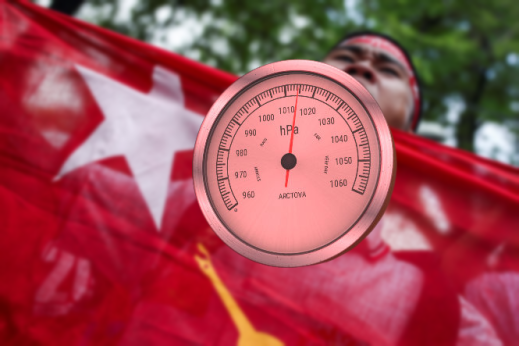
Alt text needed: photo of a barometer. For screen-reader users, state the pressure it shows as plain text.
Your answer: 1015 hPa
